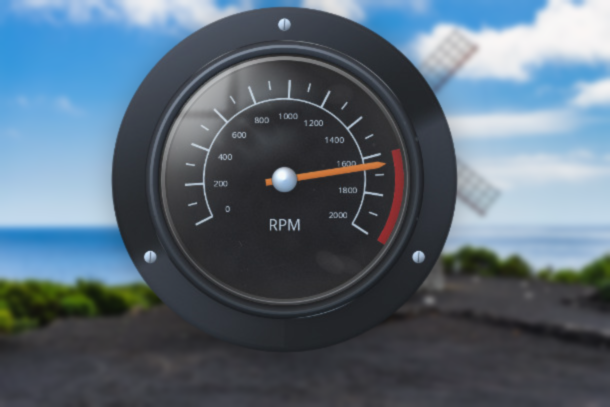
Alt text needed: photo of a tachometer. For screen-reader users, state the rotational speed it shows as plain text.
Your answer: 1650 rpm
